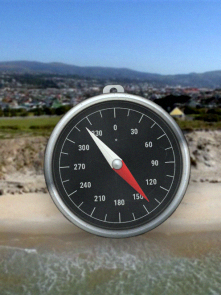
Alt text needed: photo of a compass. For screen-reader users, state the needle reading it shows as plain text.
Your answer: 142.5 °
